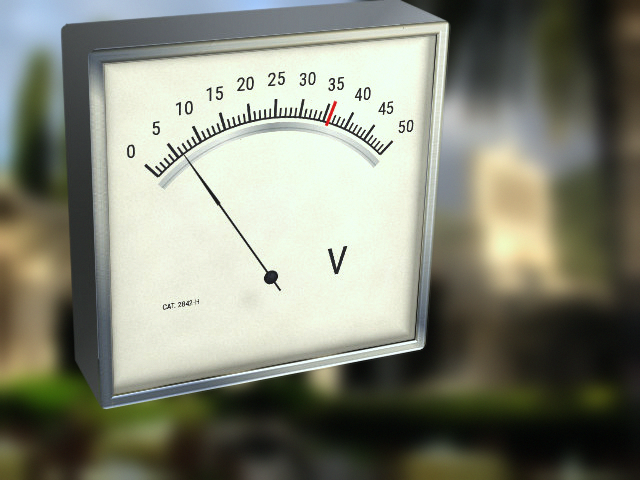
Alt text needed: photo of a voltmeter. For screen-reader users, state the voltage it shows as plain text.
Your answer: 6 V
